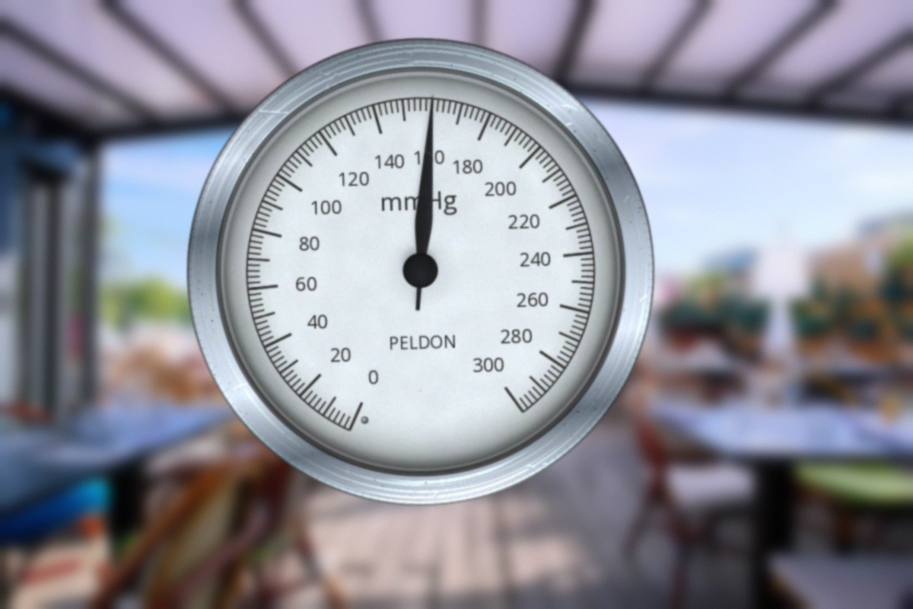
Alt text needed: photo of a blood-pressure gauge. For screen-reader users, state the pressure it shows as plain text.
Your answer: 160 mmHg
